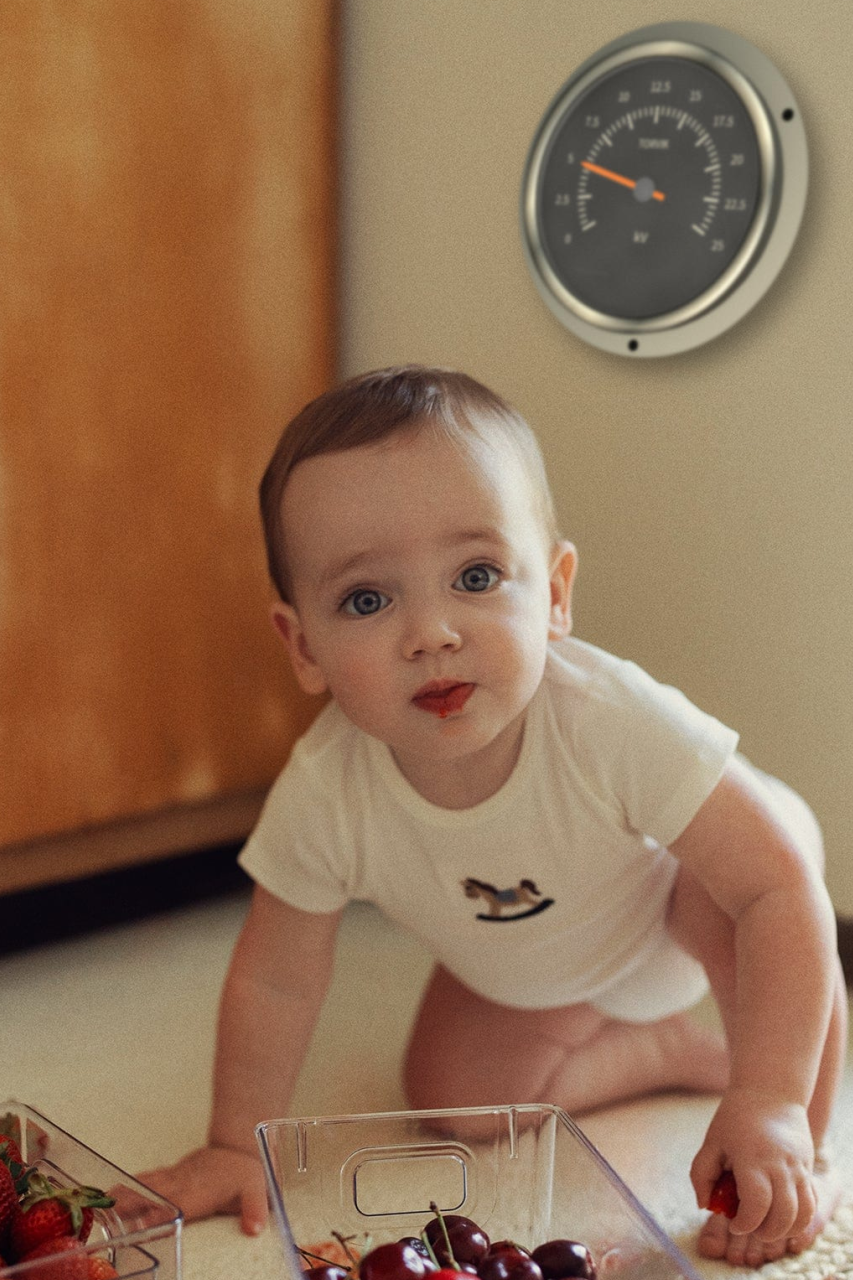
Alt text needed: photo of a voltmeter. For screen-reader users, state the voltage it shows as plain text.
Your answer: 5 kV
